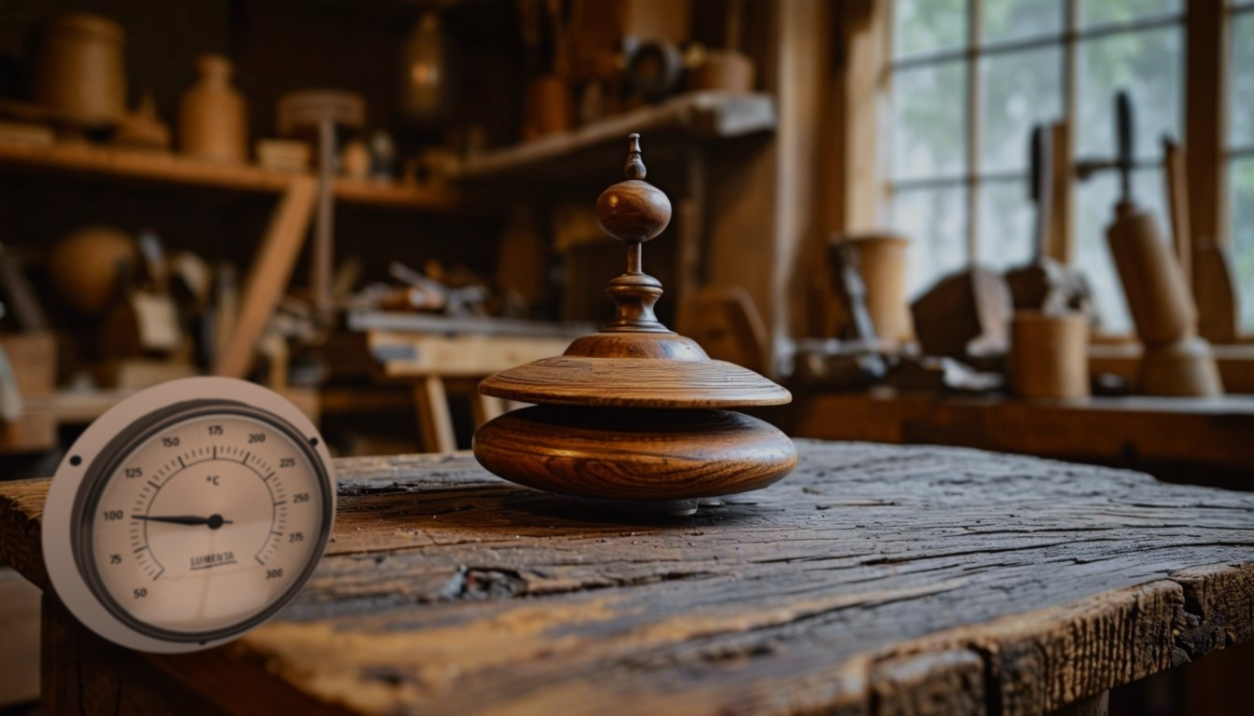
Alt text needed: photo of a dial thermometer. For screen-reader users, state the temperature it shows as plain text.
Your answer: 100 °C
